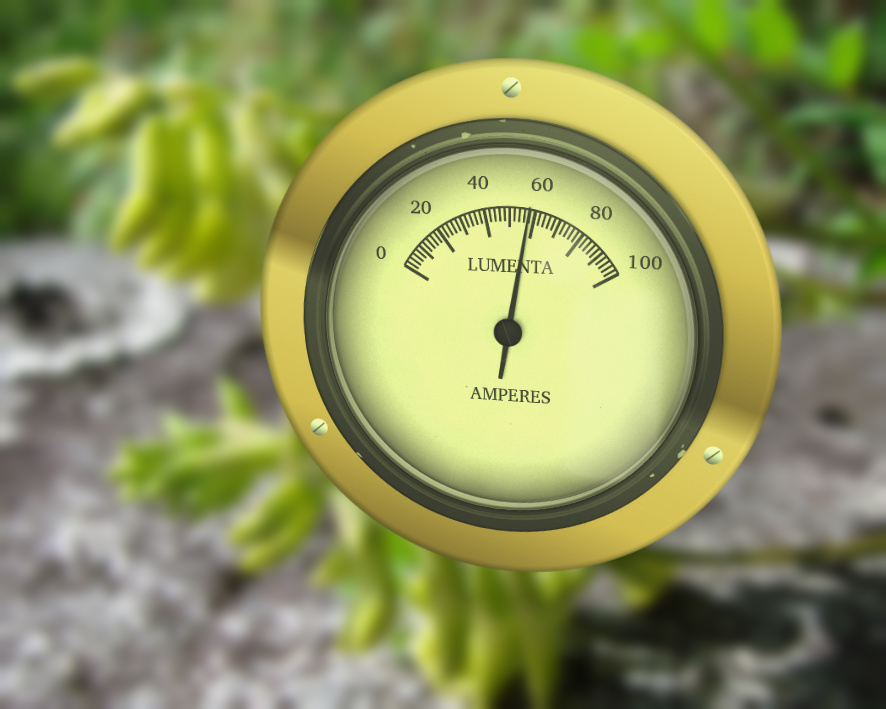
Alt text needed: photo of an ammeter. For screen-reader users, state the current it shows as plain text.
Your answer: 58 A
